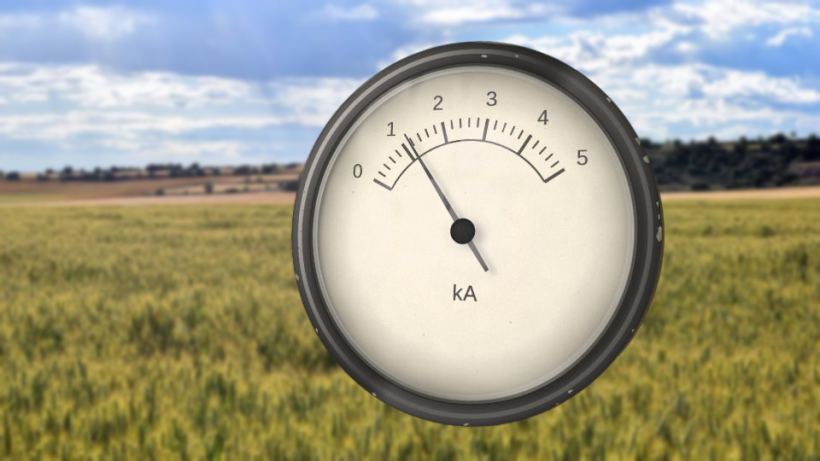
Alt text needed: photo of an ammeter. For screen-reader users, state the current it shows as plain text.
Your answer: 1.2 kA
